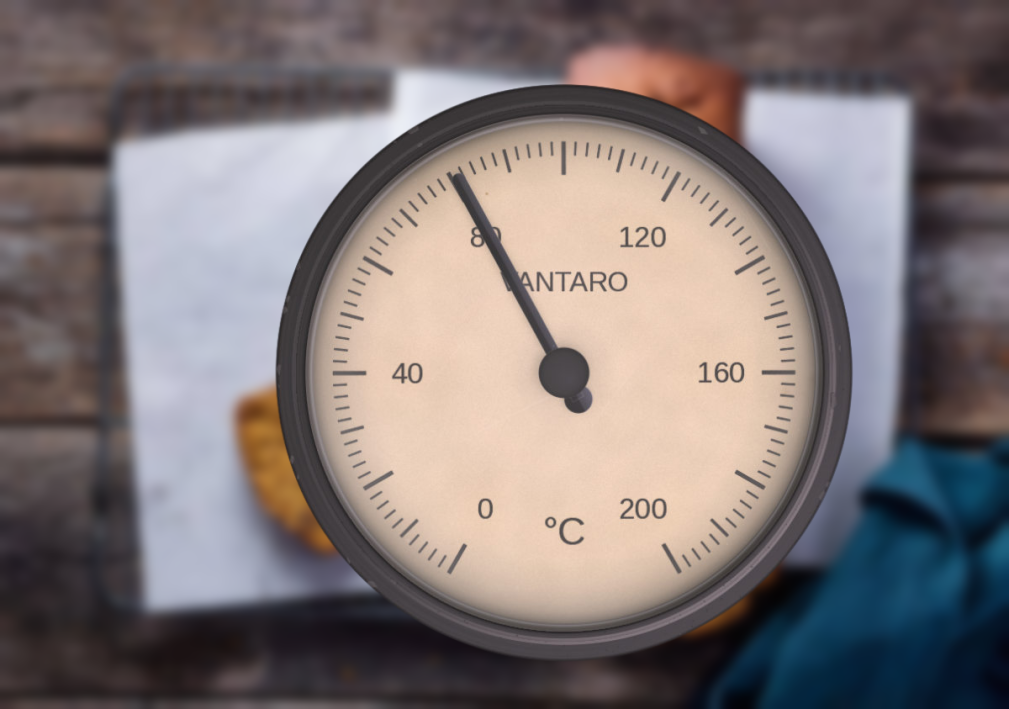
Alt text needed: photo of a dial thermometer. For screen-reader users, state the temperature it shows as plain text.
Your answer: 81 °C
